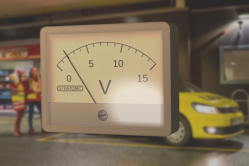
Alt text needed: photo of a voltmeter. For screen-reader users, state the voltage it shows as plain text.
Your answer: 2 V
